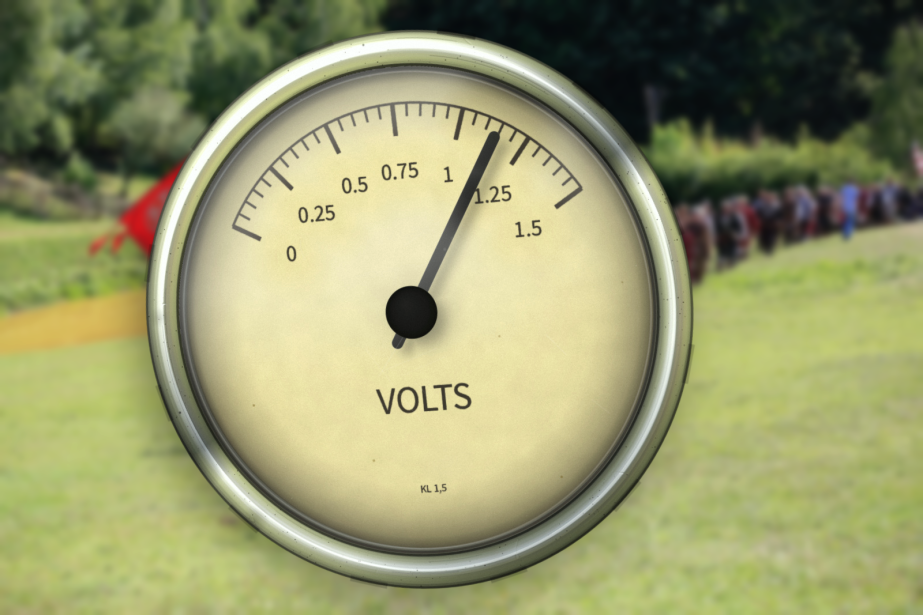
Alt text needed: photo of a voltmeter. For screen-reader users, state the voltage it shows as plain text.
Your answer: 1.15 V
